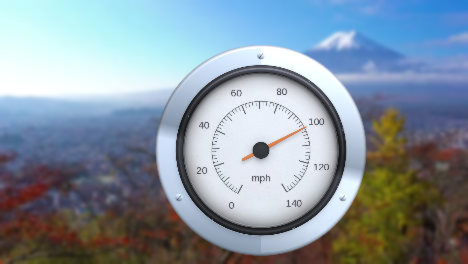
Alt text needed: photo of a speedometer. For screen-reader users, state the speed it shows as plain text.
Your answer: 100 mph
